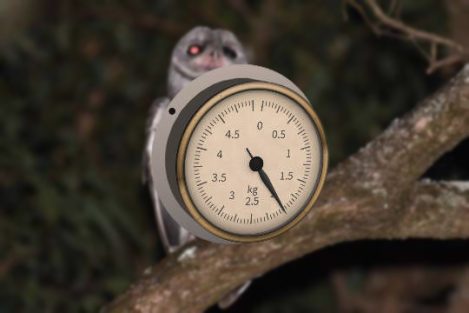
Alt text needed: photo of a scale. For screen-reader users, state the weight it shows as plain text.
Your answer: 2 kg
